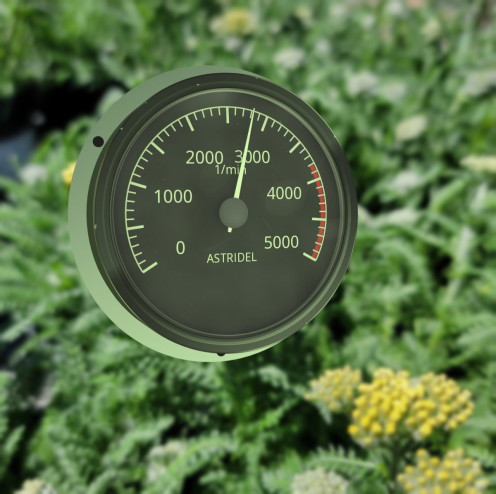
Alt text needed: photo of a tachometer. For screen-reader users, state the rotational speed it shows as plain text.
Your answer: 2800 rpm
